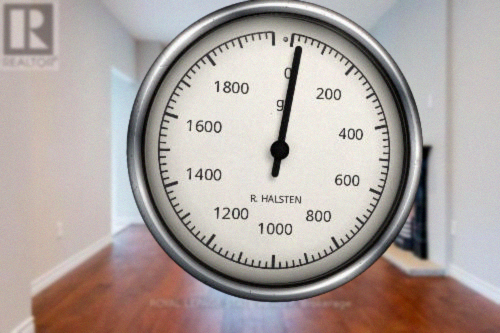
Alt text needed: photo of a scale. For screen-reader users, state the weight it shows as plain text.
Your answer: 20 g
